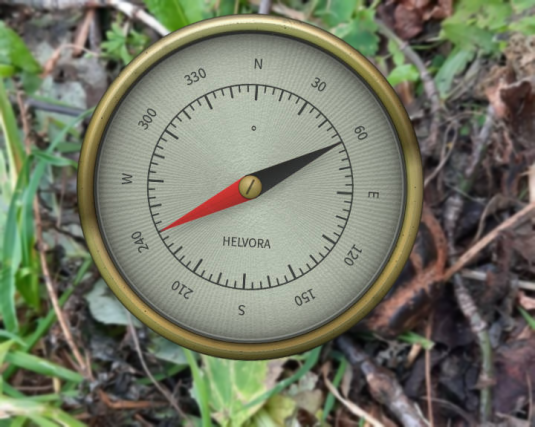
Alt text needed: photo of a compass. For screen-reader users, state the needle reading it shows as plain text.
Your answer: 240 °
